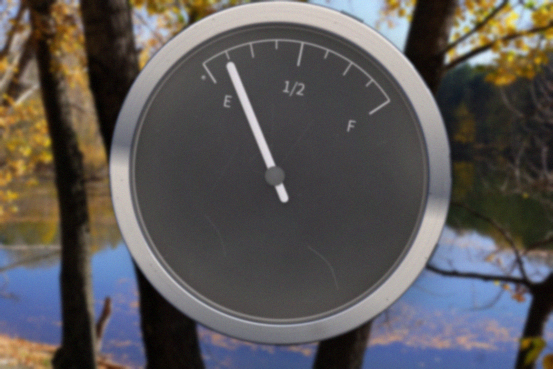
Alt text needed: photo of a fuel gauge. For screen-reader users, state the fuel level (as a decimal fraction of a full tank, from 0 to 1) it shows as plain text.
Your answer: 0.125
